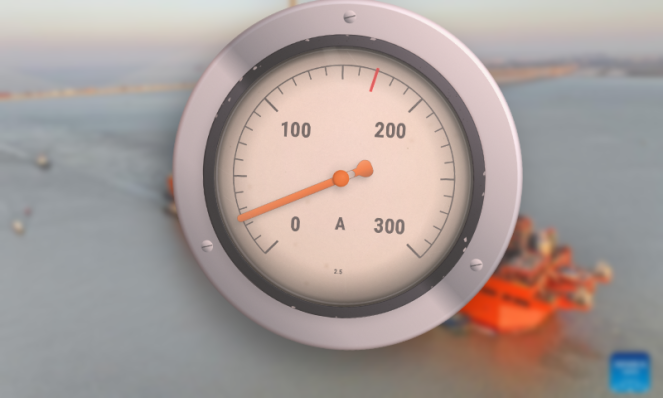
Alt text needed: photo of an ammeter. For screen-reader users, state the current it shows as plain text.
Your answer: 25 A
